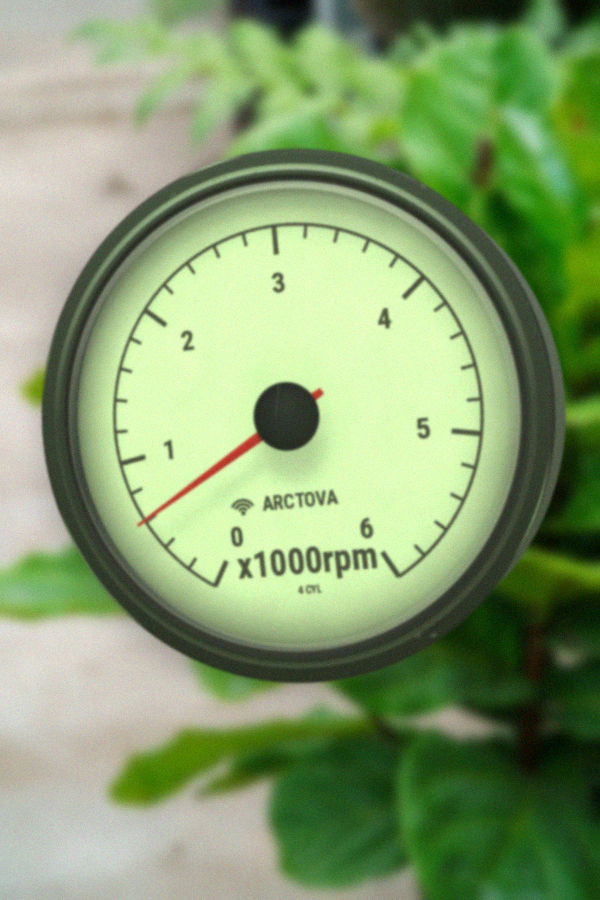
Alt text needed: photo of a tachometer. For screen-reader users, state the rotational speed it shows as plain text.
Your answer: 600 rpm
